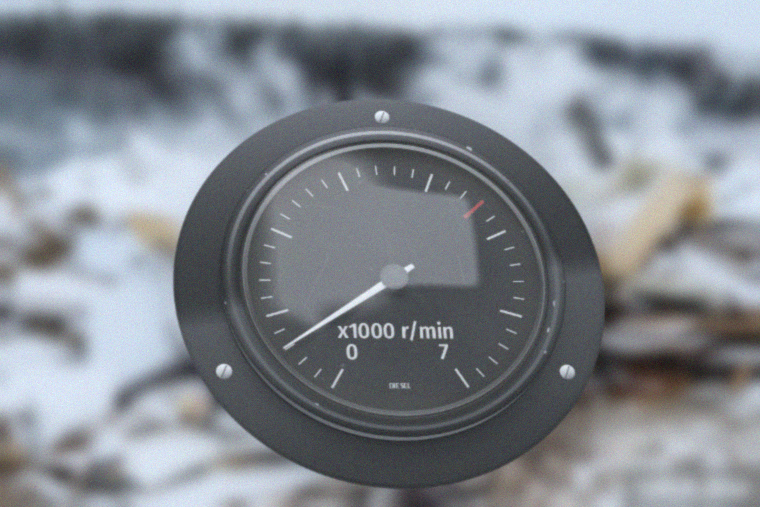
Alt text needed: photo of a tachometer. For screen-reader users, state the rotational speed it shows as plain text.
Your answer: 600 rpm
